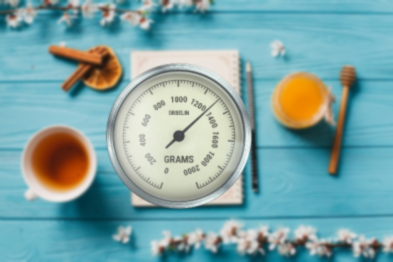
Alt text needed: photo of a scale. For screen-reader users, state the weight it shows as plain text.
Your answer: 1300 g
